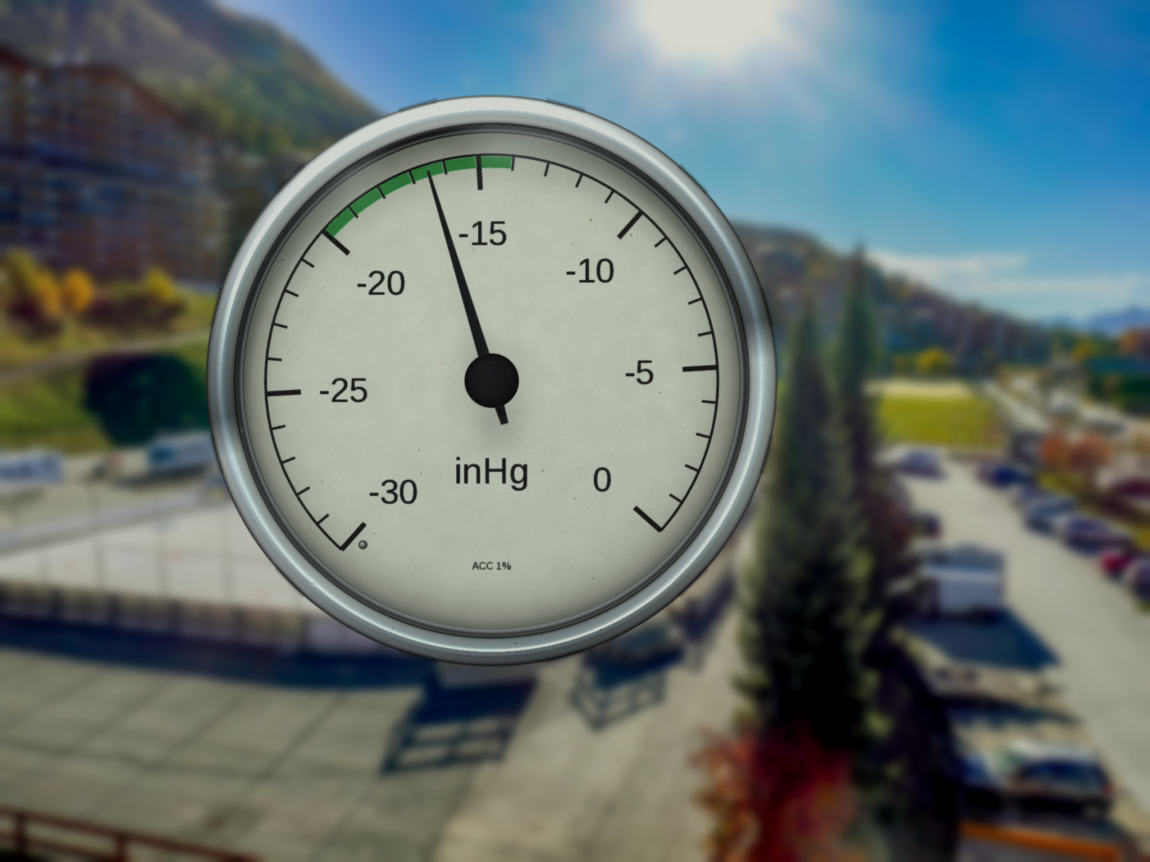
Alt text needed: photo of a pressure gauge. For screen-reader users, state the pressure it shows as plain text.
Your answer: -16.5 inHg
